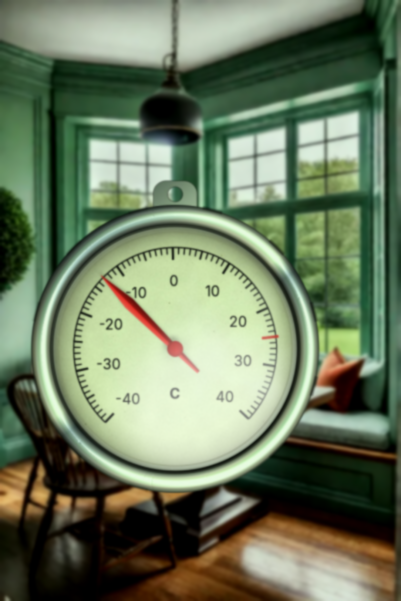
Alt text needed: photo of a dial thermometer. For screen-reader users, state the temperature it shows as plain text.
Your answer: -13 °C
